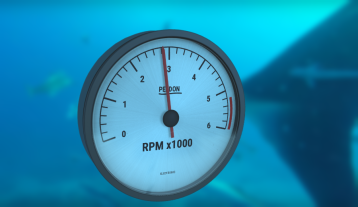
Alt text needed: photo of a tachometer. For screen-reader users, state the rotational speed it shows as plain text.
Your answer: 2800 rpm
